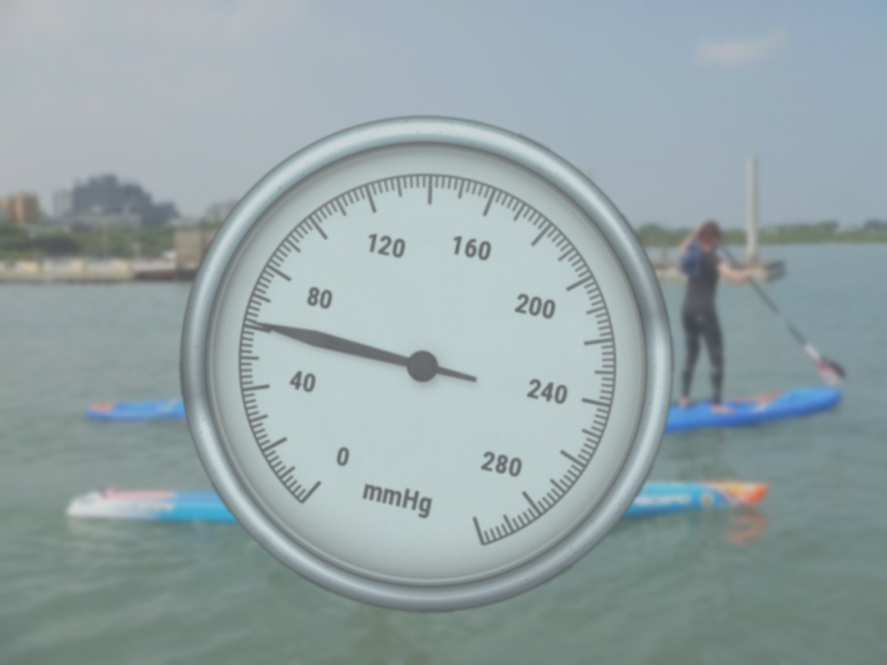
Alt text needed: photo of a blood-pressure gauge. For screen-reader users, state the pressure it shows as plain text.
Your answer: 62 mmHg
